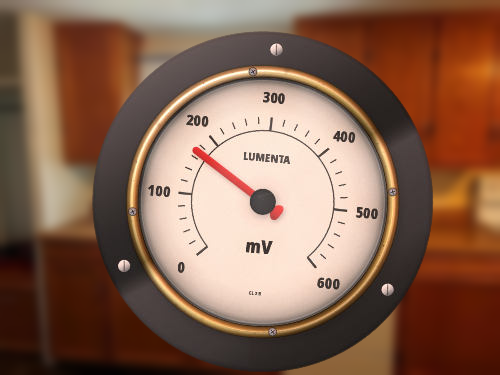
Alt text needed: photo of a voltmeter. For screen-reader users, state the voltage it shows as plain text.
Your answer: 170 mV
